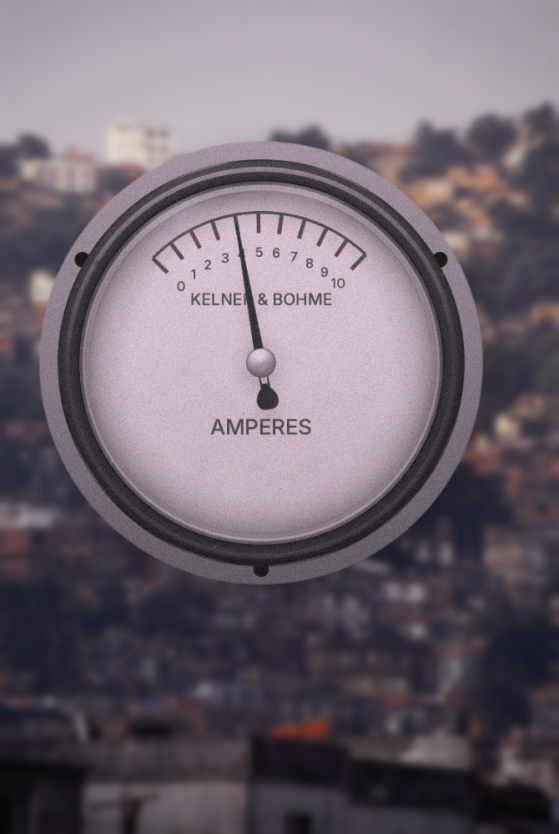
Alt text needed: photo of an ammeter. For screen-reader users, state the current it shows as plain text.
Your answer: 4 A
